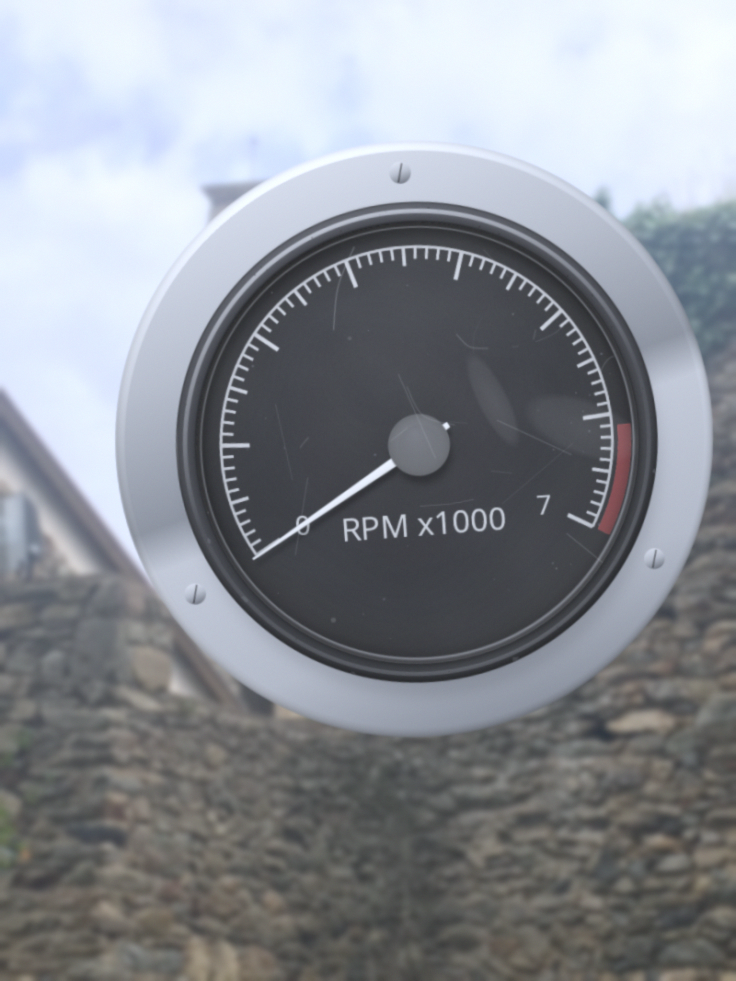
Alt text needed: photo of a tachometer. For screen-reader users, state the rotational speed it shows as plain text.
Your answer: 0 rpm
